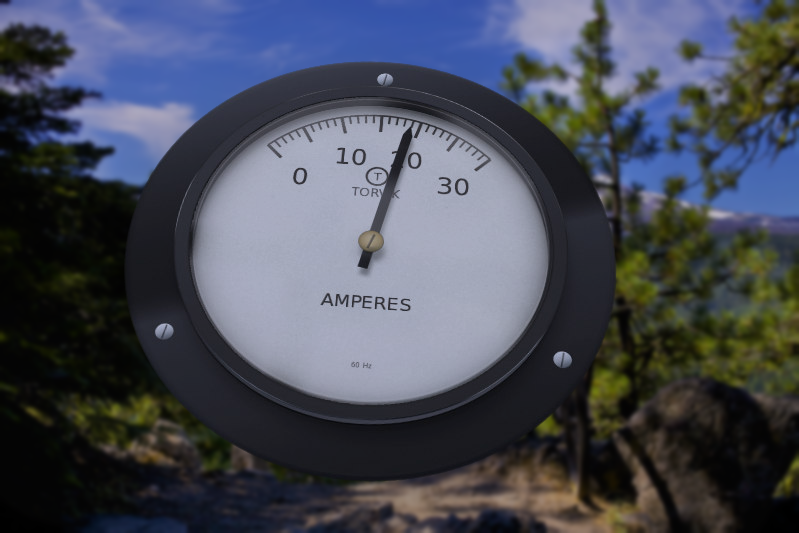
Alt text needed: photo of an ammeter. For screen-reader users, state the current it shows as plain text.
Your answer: 19 A
